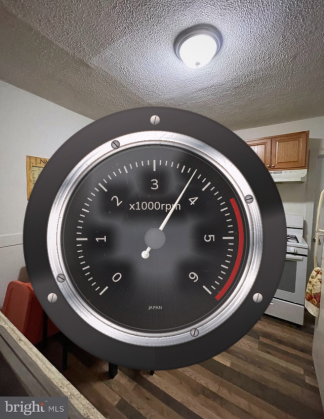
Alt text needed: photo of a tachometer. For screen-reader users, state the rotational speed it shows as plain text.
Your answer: 3700 rpm
